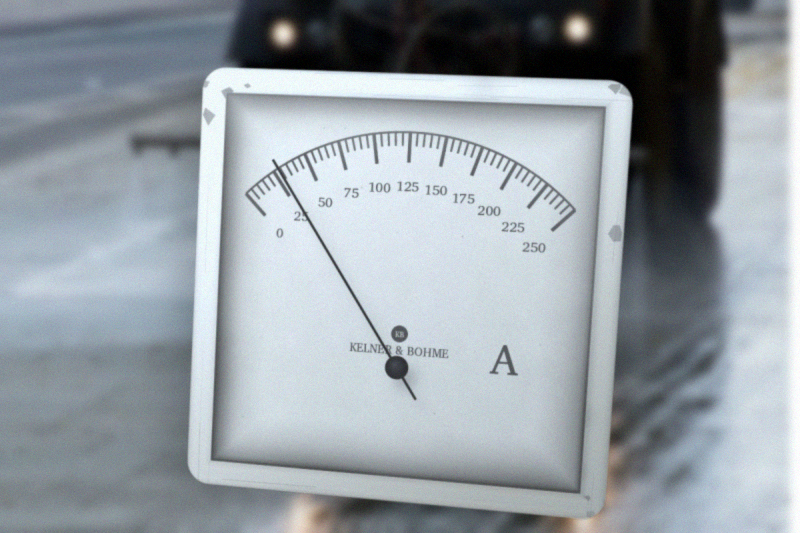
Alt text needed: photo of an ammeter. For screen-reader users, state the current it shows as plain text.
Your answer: 30 A
